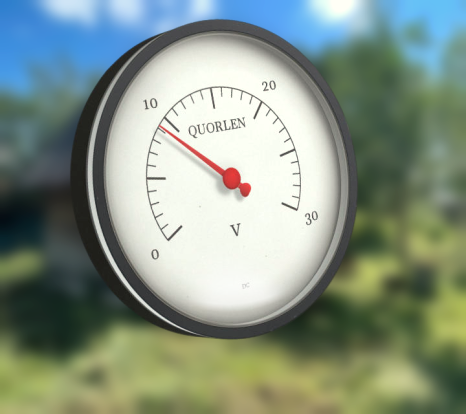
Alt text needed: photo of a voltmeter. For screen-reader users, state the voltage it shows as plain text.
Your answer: 9 V
